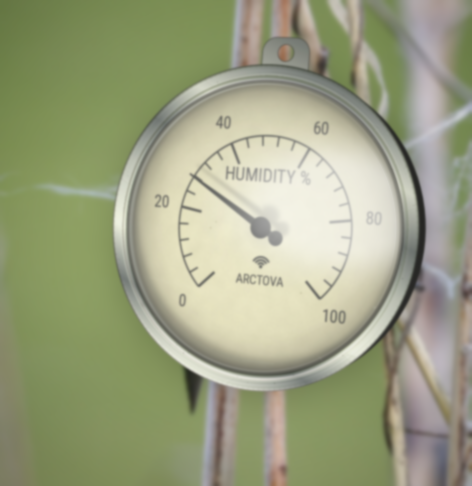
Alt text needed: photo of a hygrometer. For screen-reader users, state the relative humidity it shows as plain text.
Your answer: 28 %
